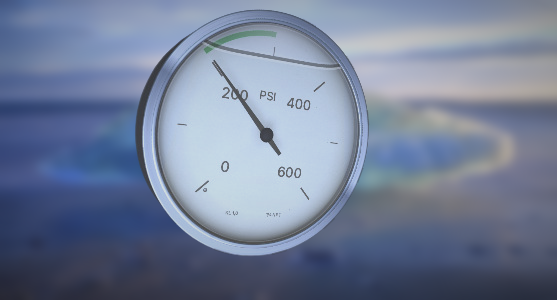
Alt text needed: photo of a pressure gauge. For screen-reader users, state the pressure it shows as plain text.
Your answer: 200 psi
